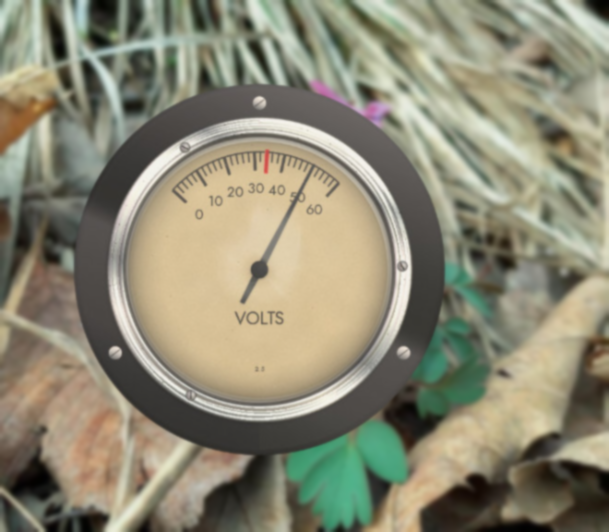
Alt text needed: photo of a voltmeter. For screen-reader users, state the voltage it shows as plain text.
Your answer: 50 V
